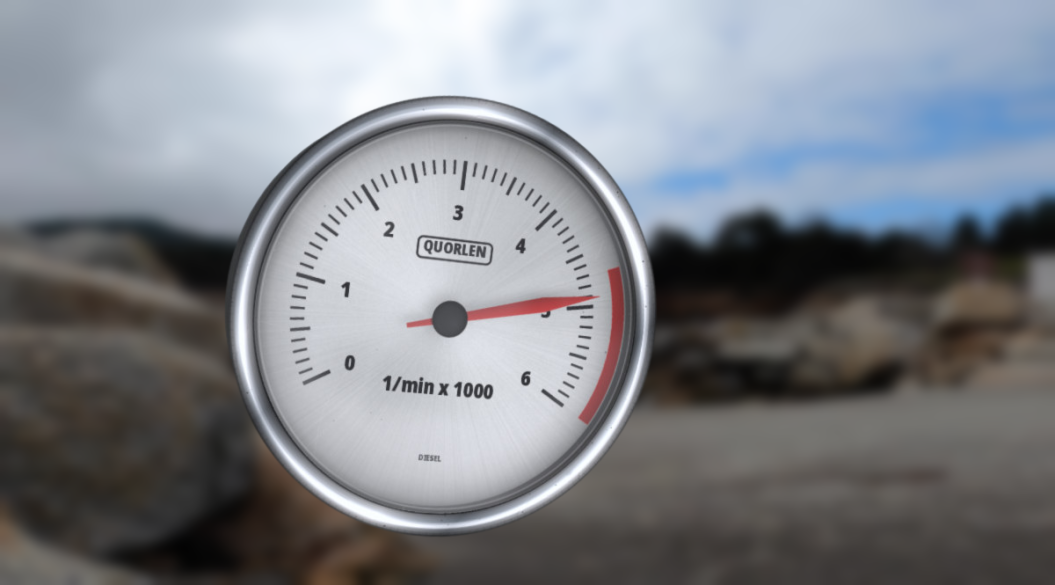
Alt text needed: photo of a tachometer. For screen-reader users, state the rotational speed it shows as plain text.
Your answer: 4900 rpm
